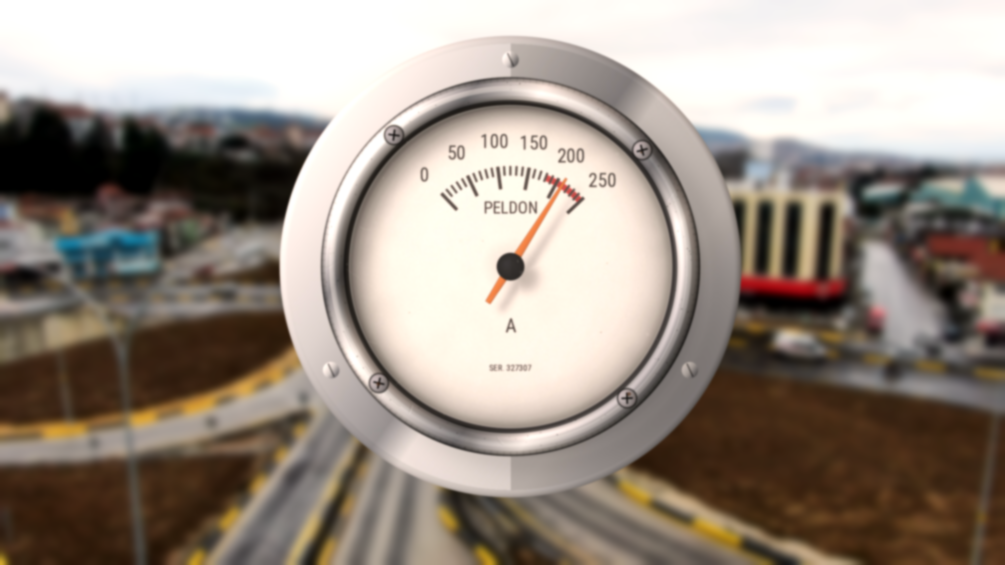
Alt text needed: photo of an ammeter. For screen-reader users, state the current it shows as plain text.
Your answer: 210 A
